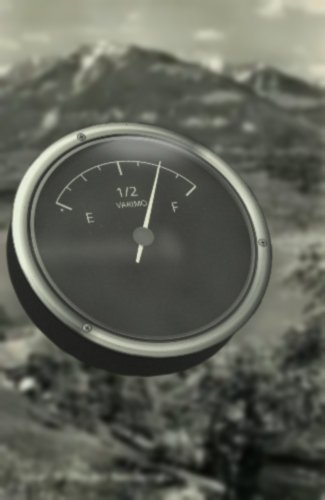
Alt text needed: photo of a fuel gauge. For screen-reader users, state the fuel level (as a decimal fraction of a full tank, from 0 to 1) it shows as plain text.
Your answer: 0.75
